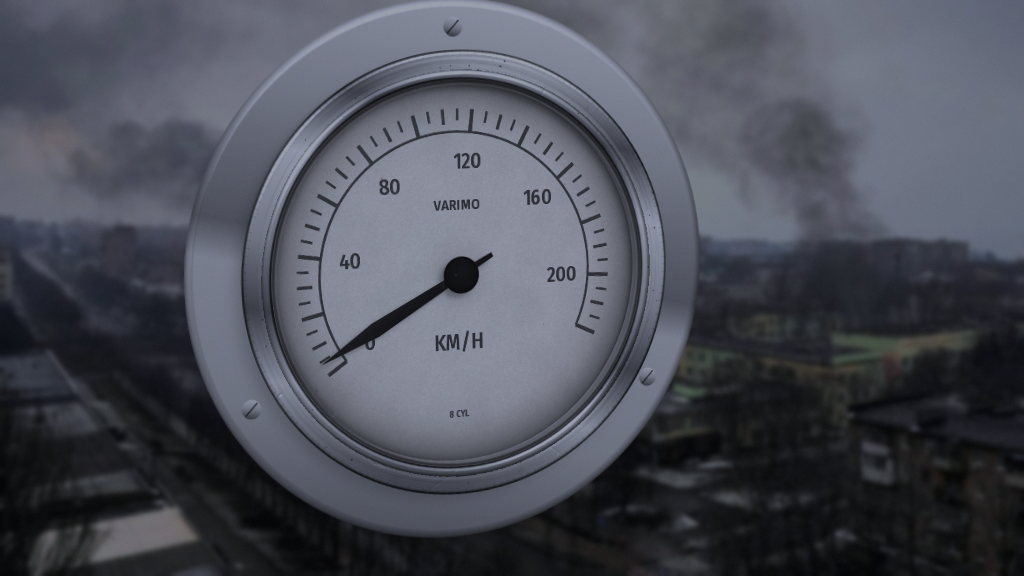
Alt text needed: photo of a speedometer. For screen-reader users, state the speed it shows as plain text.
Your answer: 5 km/h
